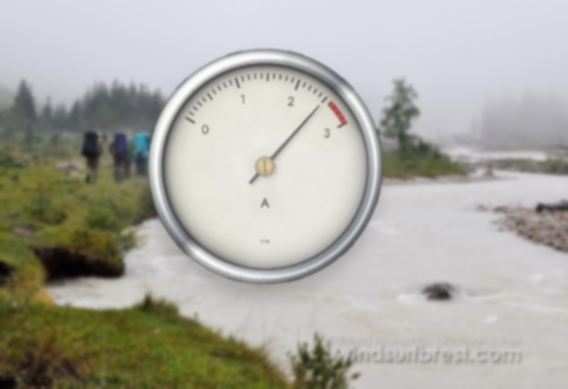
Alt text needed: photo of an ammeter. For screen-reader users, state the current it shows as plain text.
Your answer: 2.5 A
